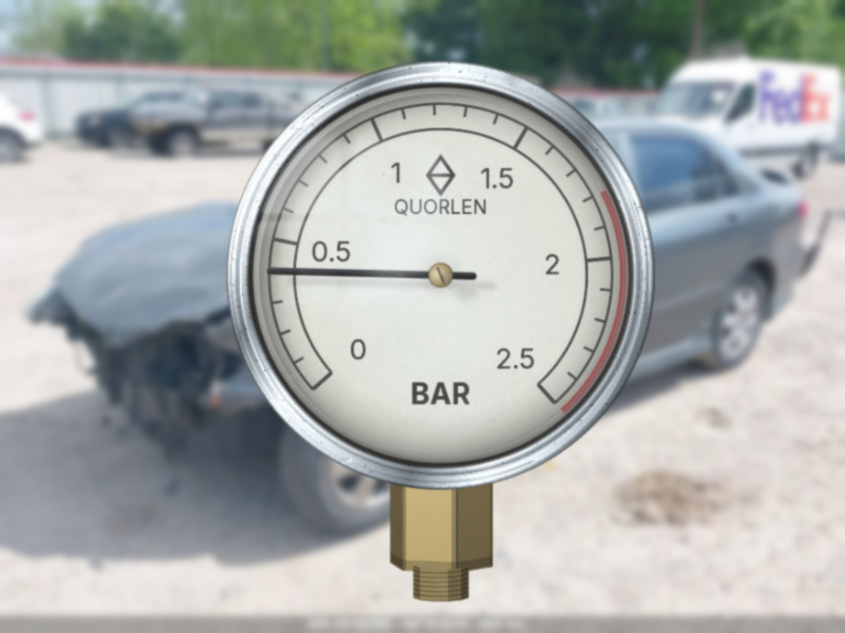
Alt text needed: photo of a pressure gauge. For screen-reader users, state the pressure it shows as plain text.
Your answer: 0.4 bar
